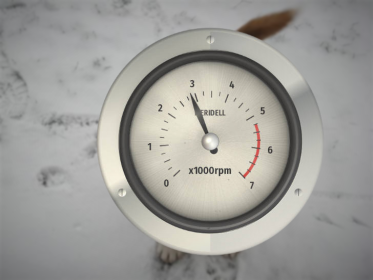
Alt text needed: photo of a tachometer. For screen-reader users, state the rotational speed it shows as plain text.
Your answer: 2875 rpm
